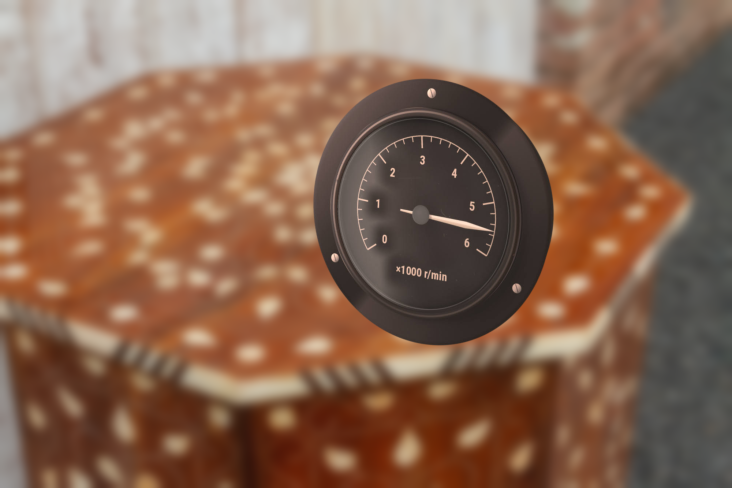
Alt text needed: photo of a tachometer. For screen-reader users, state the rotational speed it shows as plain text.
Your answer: 5500 rpm
